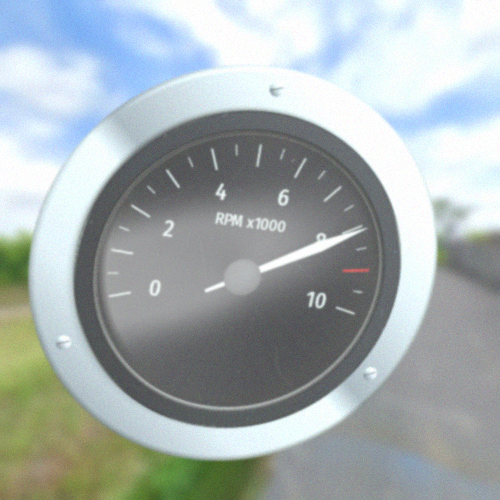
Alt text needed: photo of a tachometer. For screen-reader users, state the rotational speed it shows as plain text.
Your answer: 8000 rpm
